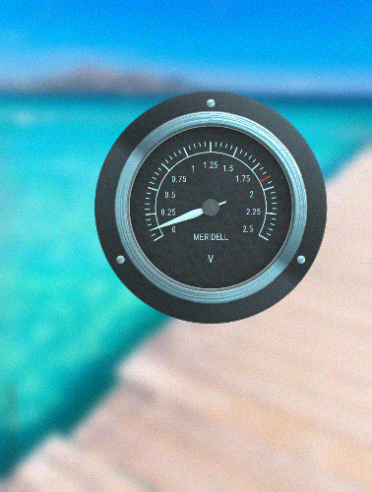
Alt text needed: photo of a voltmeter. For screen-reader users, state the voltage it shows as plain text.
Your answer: 0.1 V
